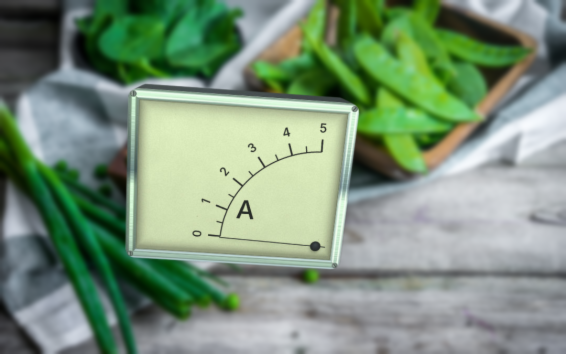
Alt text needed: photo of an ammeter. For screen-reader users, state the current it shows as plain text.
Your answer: 0 A
